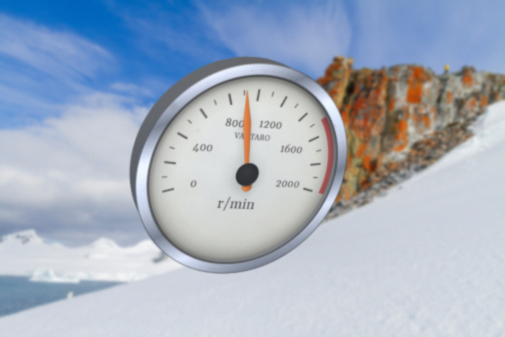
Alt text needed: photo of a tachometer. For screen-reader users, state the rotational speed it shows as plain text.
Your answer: 900 rpm
